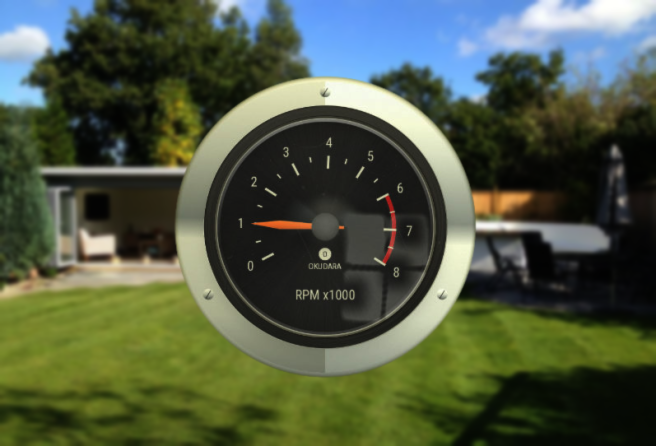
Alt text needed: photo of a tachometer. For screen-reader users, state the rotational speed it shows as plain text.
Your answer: 1000 rpm
